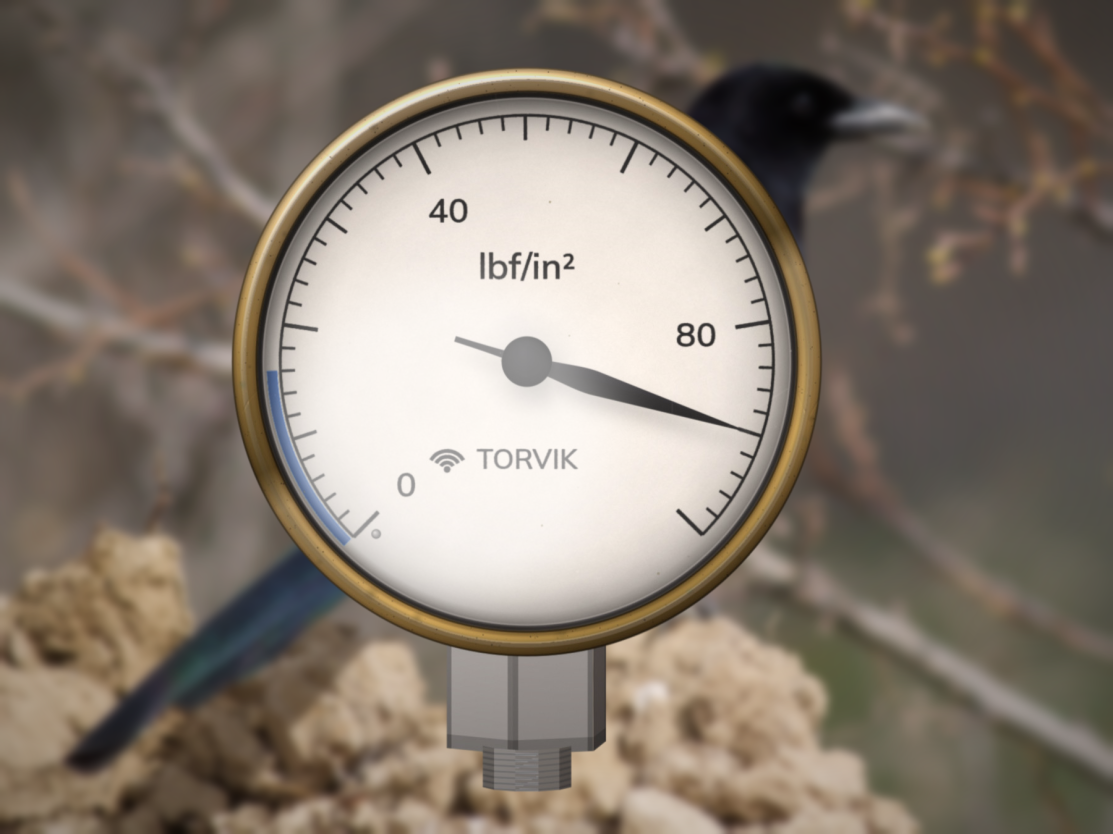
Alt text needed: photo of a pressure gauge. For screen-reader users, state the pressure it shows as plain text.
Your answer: 90 psi
